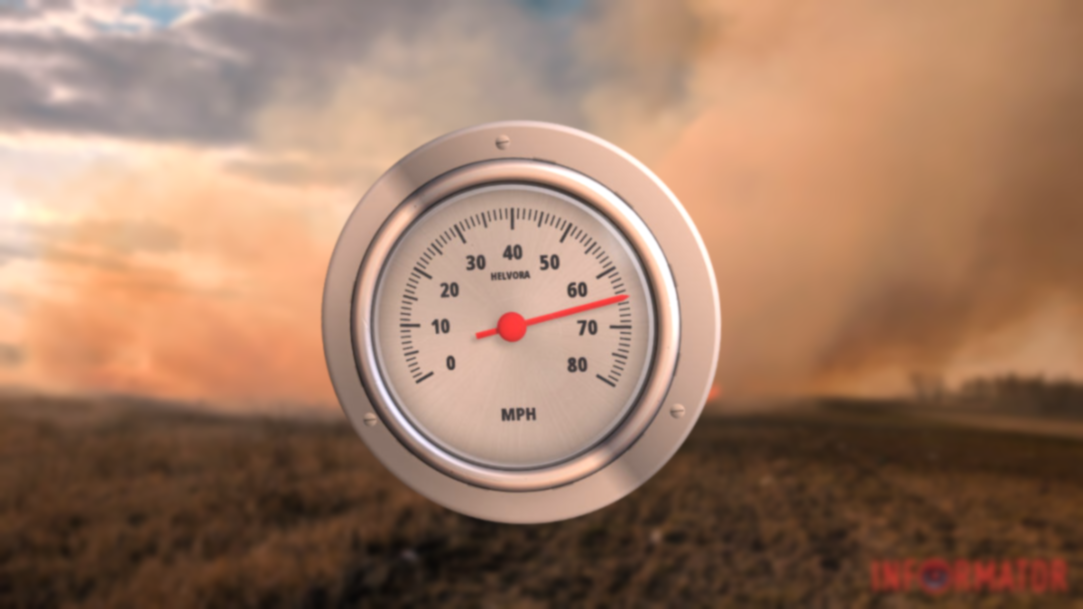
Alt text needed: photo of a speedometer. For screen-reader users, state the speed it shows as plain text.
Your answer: 65 mph
